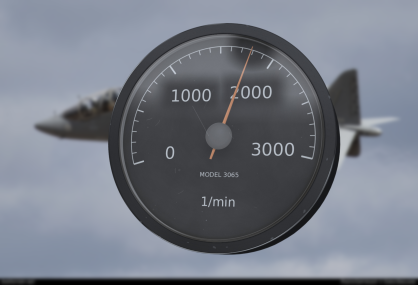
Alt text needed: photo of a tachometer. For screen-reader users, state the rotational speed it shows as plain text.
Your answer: 1800 rpm
